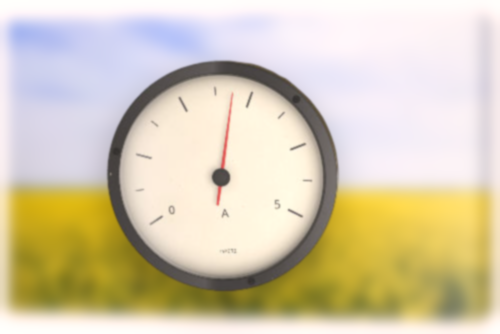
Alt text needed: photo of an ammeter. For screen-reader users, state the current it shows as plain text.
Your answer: 2.75 A
